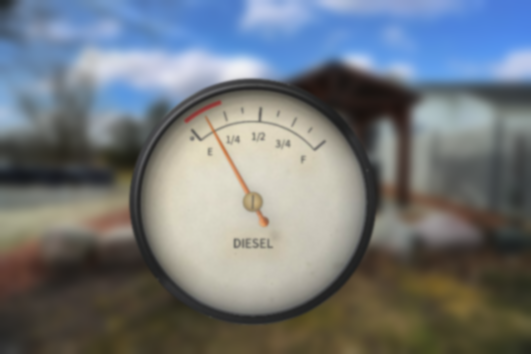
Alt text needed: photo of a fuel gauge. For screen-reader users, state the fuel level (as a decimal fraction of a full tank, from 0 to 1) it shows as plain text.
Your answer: 0.125
